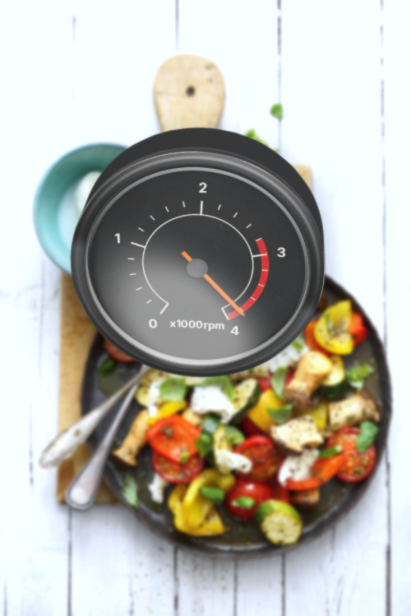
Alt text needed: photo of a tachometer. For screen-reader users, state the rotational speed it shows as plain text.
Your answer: 3800 rpm
